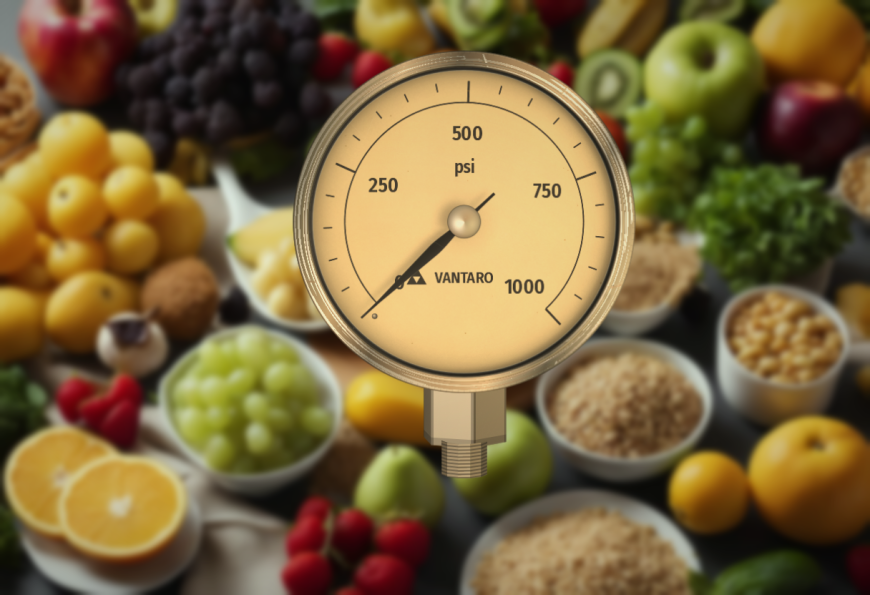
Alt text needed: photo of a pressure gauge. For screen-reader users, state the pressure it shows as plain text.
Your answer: 0 psi
